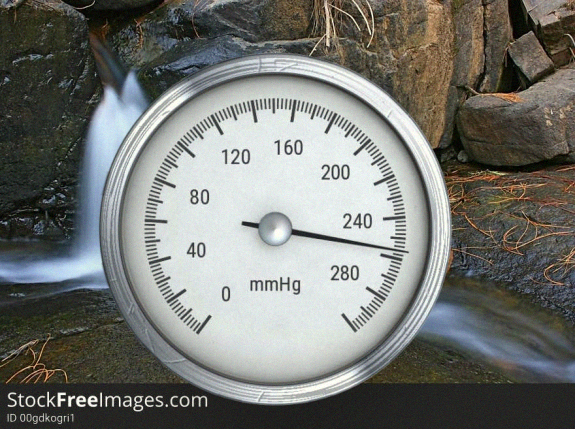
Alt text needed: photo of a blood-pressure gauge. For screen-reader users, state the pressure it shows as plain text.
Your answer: 256 mmHg
